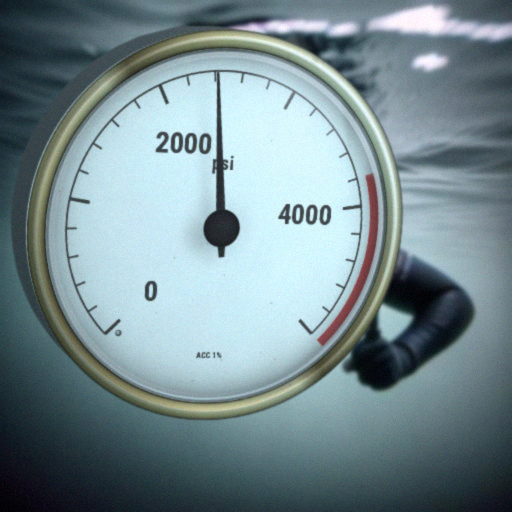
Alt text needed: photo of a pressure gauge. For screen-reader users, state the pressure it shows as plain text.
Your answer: 2400 psi
